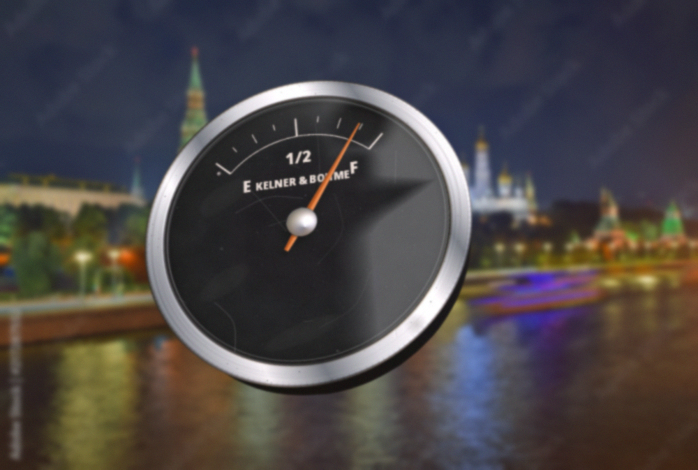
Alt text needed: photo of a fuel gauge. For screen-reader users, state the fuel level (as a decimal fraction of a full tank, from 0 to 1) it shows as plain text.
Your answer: 0.875
